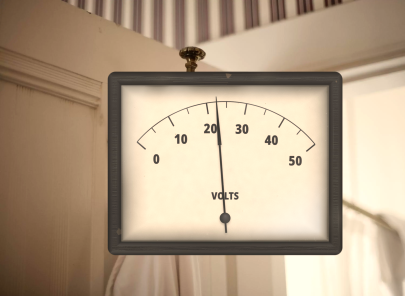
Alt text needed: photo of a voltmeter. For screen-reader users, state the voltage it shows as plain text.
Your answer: 22.5 V
